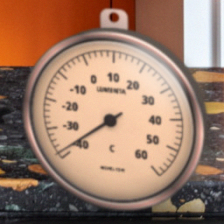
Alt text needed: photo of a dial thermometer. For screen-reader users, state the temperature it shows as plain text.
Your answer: -38 °C
